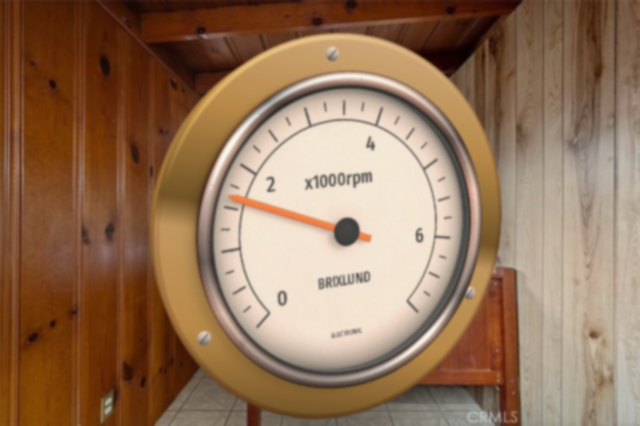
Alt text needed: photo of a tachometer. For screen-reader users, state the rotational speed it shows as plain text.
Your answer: 1625 rpm
